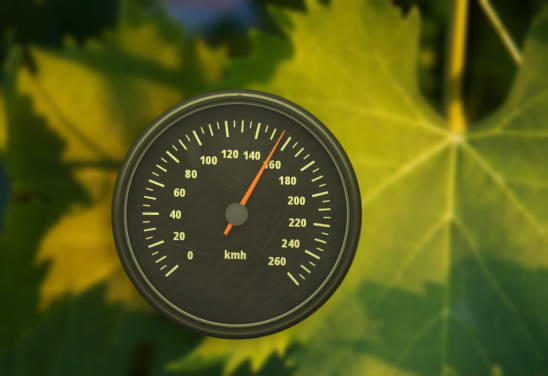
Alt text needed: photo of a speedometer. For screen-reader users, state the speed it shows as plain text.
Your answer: 155 km/h
